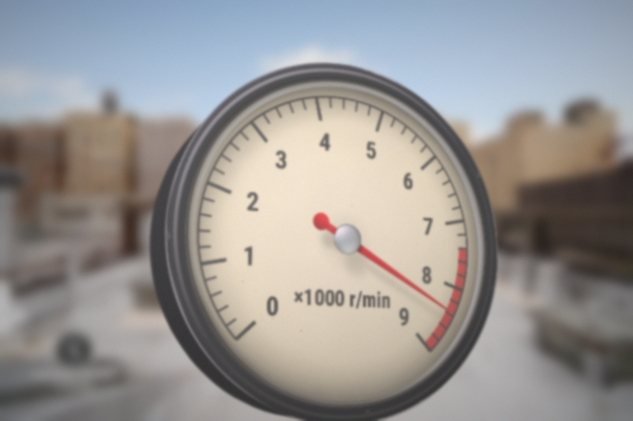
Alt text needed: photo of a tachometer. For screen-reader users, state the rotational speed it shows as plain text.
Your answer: 8400 rpm
